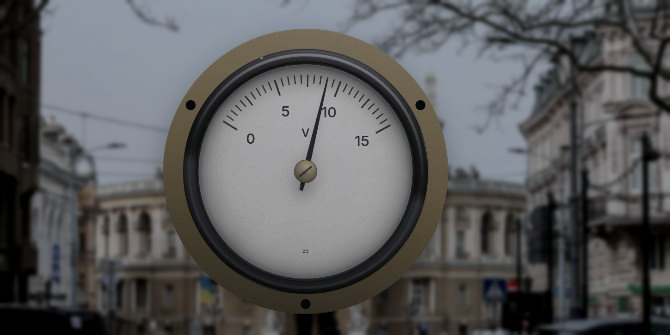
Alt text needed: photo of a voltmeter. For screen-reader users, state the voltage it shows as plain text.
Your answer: 9 V
